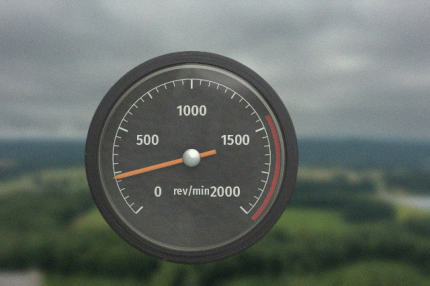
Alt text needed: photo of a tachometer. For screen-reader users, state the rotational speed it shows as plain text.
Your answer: 225 rpm
